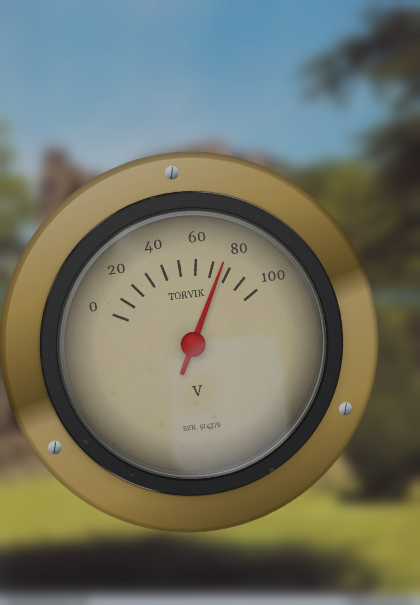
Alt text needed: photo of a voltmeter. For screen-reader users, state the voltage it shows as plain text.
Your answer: 75 V
